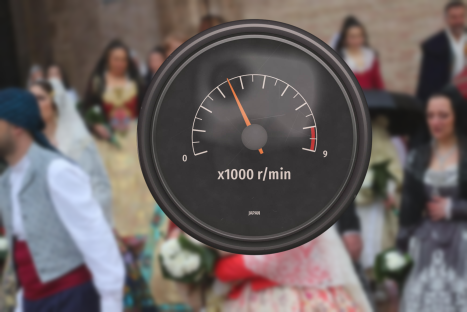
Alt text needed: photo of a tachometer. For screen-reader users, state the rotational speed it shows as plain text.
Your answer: 3500 rpm
